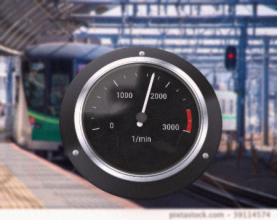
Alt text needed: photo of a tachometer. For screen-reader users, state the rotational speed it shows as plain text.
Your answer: 1700 rpm
